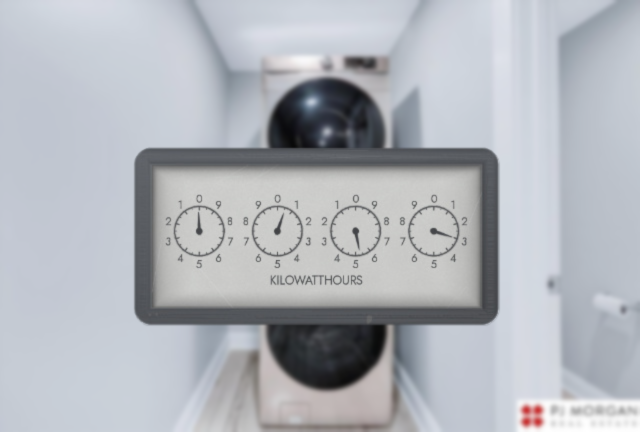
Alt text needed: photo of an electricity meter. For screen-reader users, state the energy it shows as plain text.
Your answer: 53 kWh
